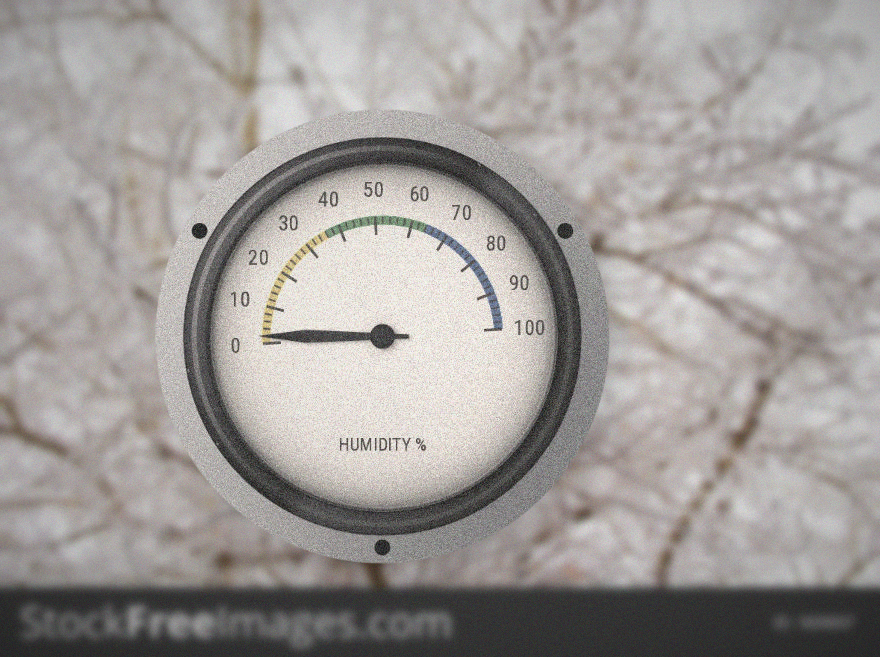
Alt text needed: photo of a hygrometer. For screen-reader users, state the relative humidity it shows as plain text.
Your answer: 2 %
